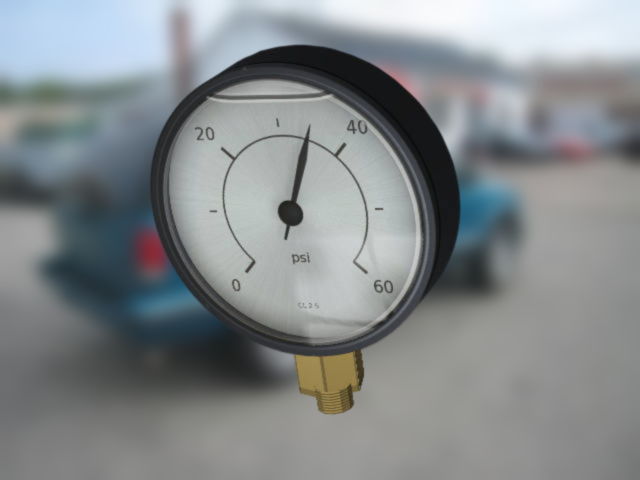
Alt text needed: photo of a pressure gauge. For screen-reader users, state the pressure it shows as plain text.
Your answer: 35 psi
